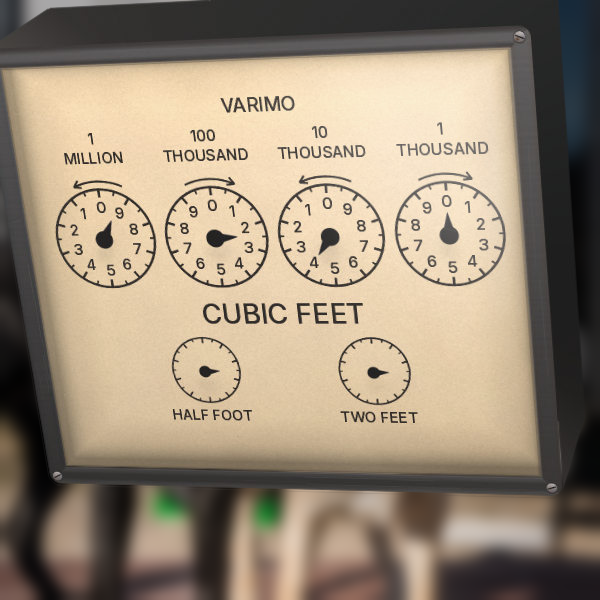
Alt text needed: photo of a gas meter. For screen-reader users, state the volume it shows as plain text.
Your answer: 924000 ft³
